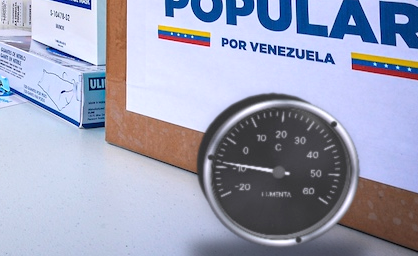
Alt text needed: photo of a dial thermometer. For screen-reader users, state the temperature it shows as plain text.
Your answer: -8 °C
